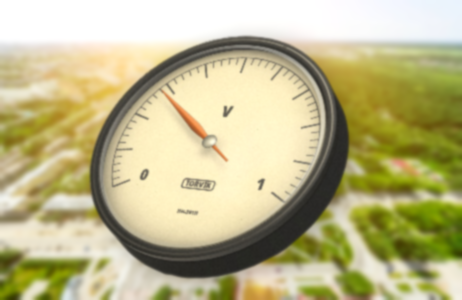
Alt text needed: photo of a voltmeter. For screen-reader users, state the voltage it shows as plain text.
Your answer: 0.28 V
